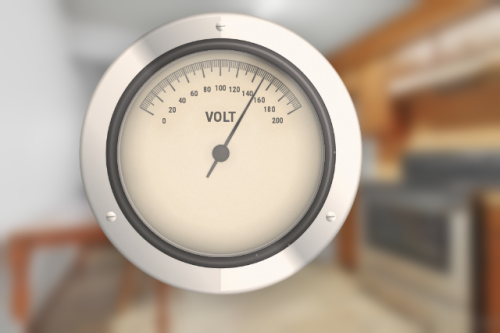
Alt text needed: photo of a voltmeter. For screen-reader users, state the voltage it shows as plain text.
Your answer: 150 V
